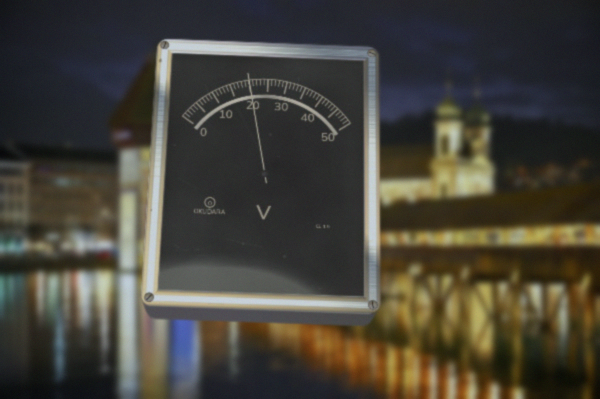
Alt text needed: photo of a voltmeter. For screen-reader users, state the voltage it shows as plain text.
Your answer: 20 V
